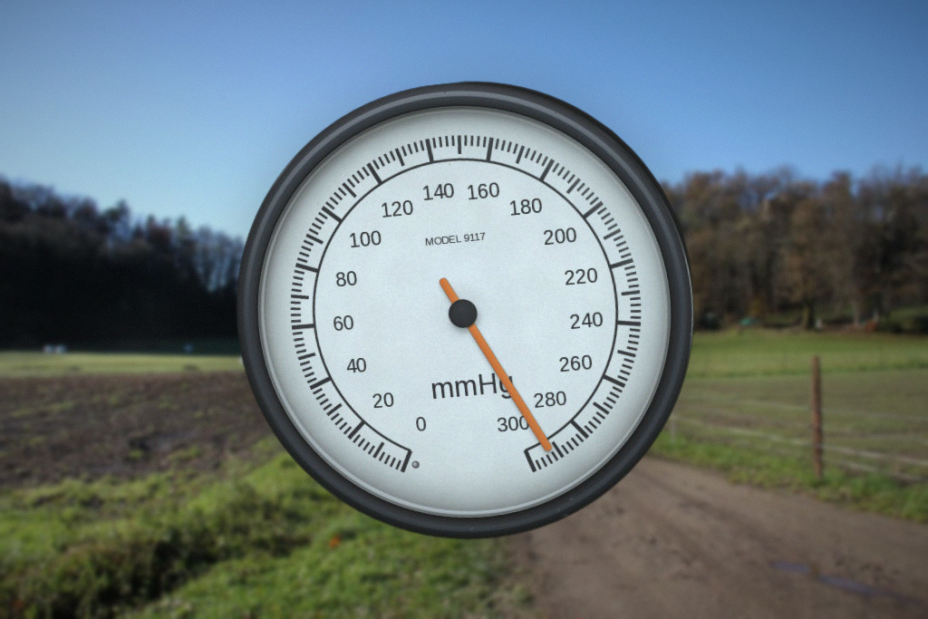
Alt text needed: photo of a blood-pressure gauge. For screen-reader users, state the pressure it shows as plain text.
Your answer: 292 mmHg
